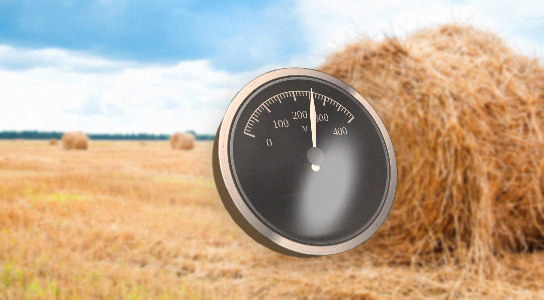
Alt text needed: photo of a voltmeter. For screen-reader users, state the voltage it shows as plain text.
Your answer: 250 V
